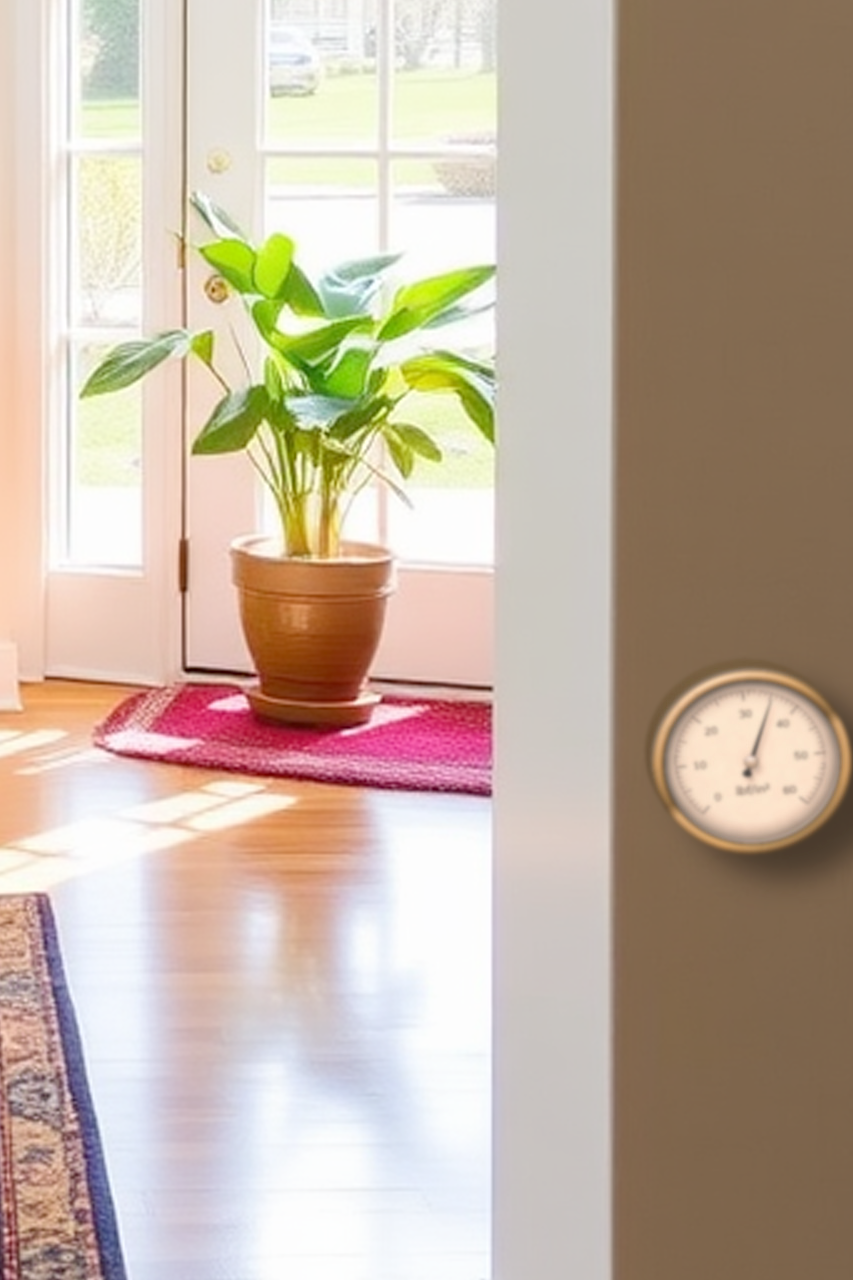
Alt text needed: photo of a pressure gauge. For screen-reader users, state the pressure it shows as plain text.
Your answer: 35 psi
